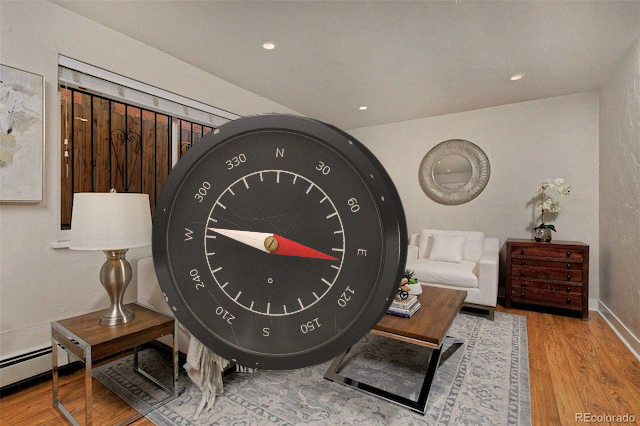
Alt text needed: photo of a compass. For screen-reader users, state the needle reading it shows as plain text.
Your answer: 97.5 °
